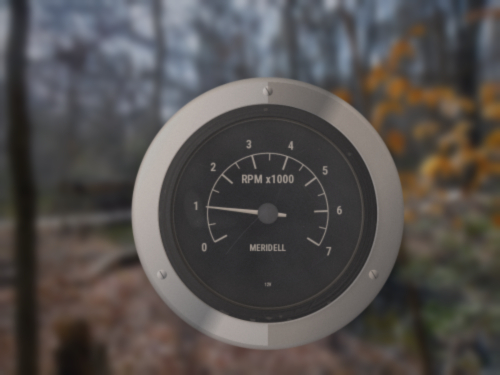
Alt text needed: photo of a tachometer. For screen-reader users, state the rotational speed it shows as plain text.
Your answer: 1000 rpm
